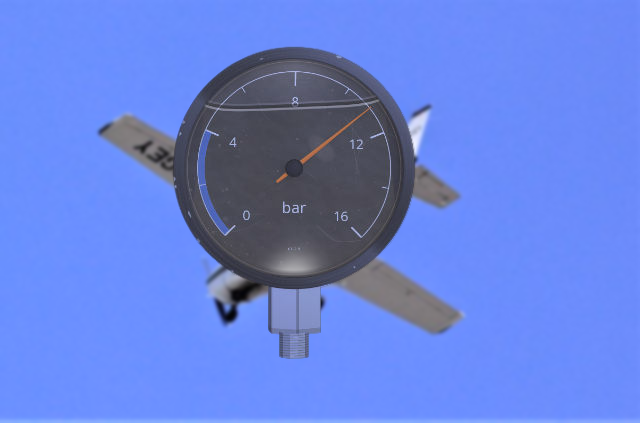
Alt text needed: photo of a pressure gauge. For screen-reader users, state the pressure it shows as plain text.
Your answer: 11 bar
